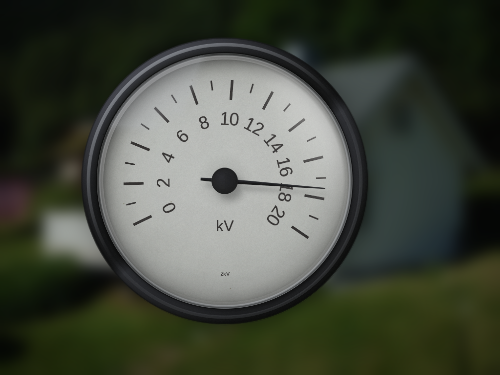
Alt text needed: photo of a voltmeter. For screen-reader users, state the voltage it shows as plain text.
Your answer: 17.5 kV
